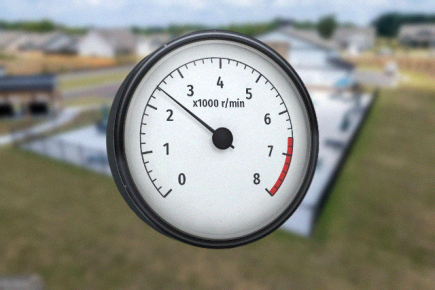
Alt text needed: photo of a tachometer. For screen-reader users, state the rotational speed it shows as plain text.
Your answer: 2400 rpm
